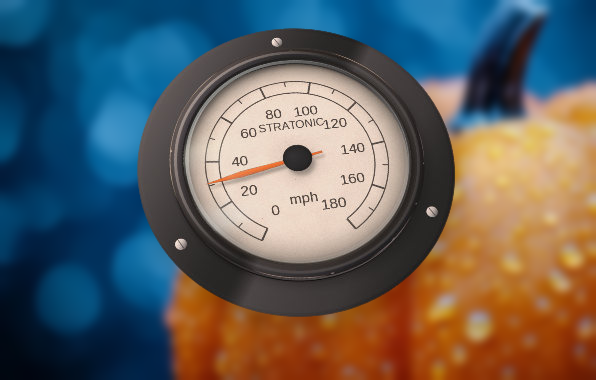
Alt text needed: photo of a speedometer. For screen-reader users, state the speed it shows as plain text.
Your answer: 30 mph
